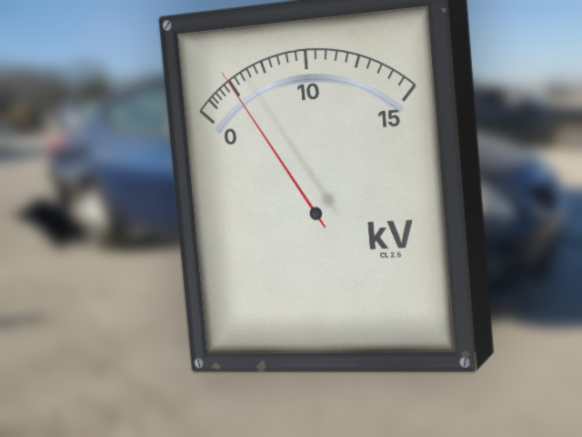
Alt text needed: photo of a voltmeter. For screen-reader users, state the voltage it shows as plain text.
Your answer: 5 kV
